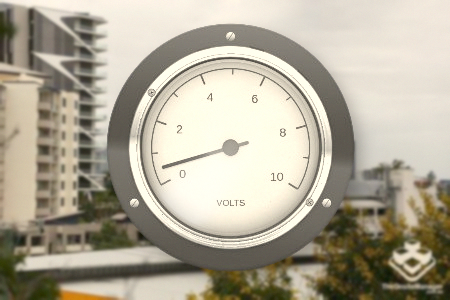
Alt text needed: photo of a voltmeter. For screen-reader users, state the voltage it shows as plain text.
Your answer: 0.5 V
